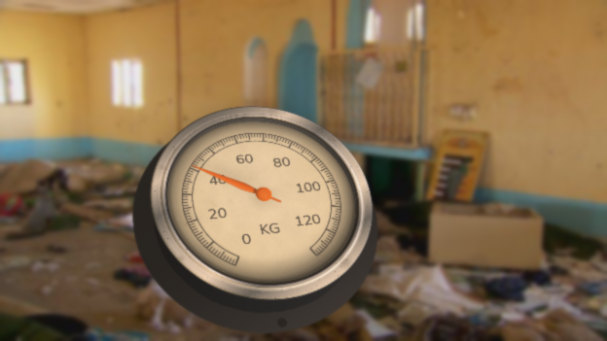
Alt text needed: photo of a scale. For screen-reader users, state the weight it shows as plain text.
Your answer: 40 kg
